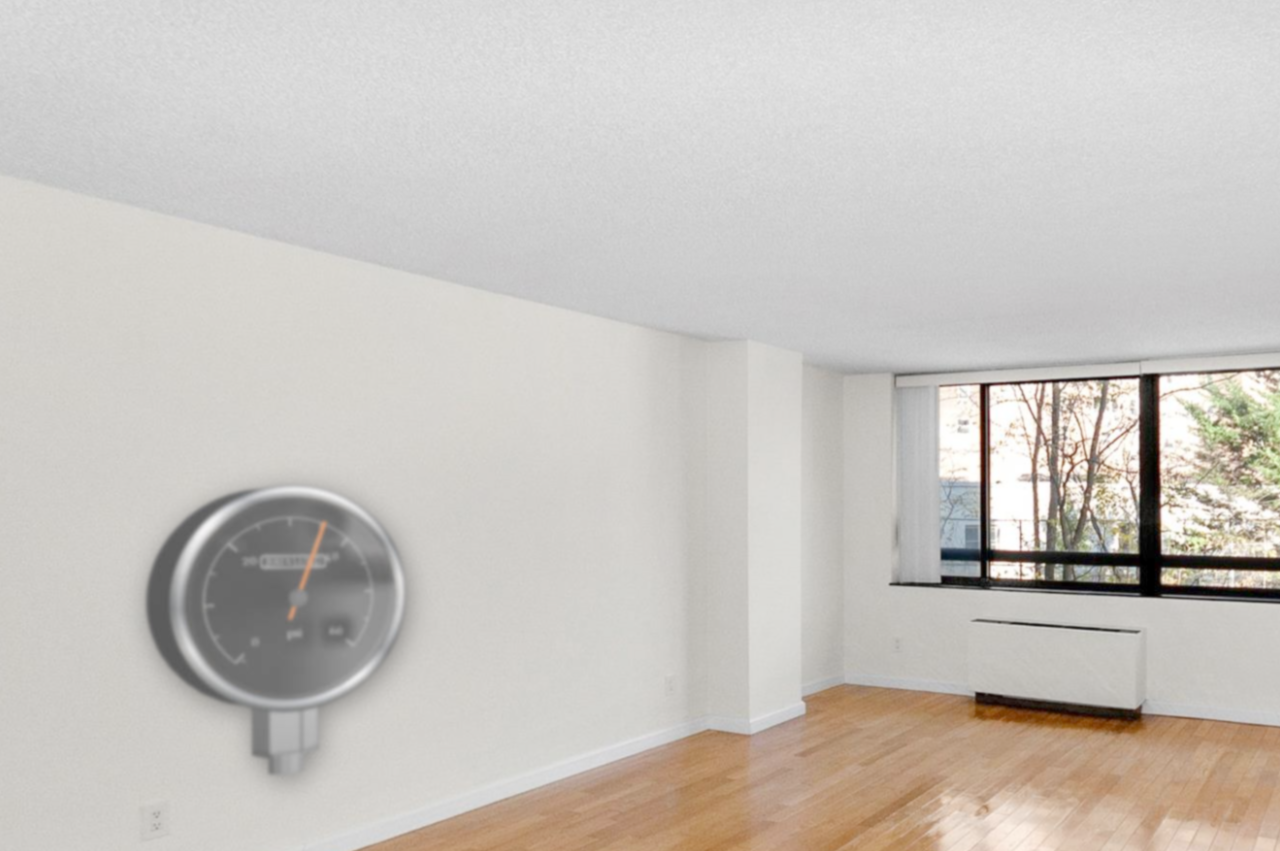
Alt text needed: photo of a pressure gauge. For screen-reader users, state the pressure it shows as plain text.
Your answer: 35 psi
